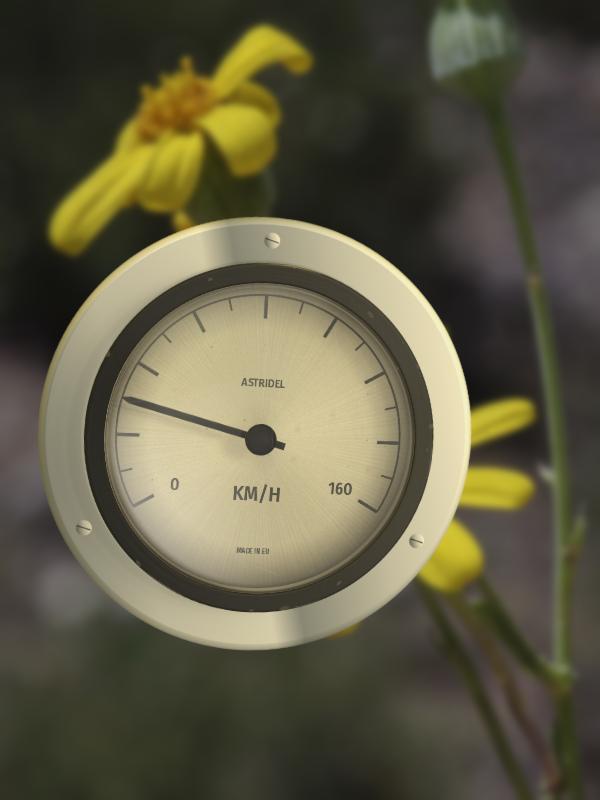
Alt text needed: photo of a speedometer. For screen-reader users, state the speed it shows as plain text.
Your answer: 30 km/h
